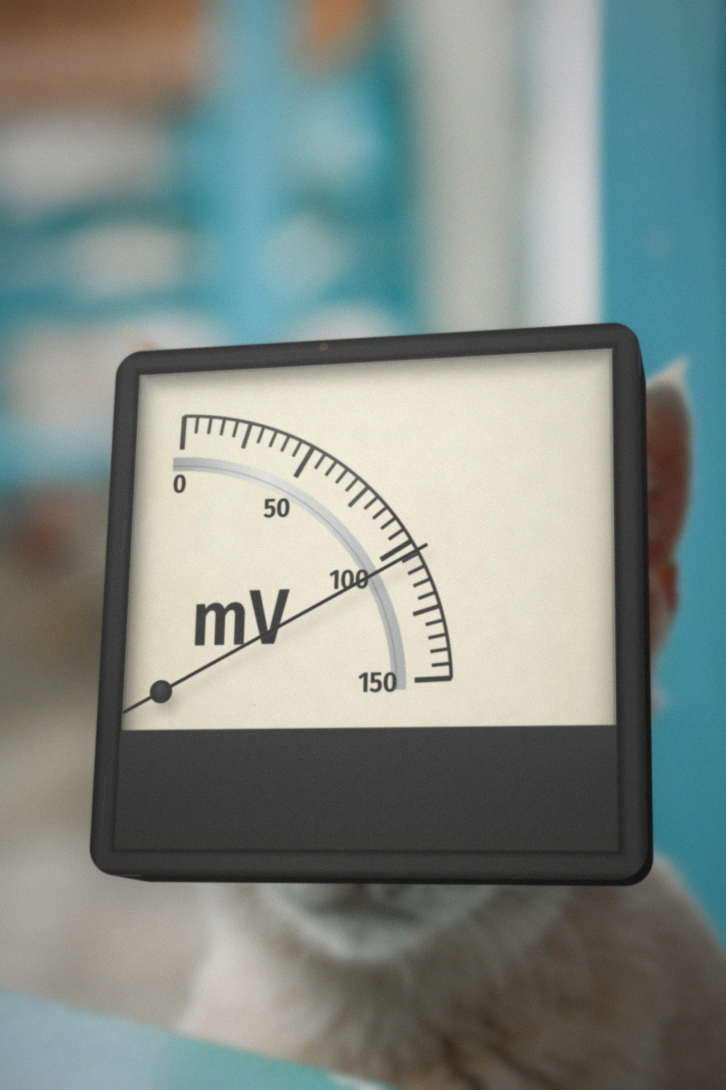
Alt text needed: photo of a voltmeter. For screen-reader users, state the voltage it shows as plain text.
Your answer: 105 mV
